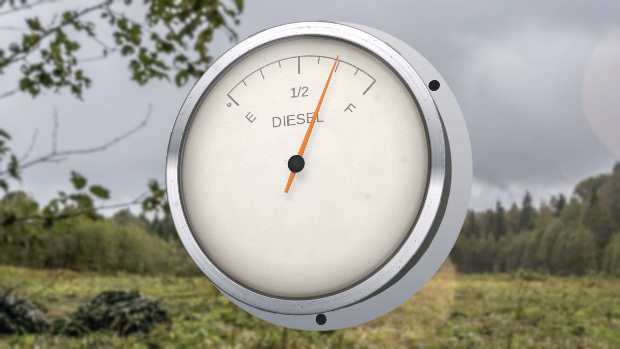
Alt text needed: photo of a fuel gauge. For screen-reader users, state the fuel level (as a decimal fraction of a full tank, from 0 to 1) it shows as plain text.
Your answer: 0.75
